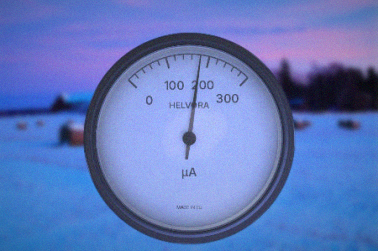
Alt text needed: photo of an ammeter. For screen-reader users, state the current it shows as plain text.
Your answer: 180 µA
